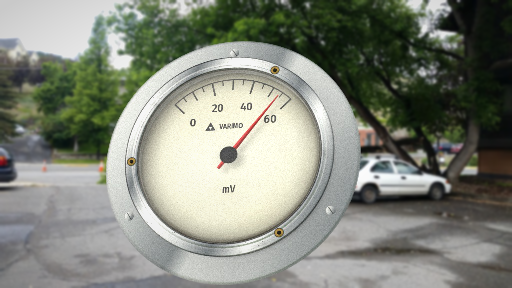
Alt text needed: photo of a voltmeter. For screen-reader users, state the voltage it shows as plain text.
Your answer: 55 mV
